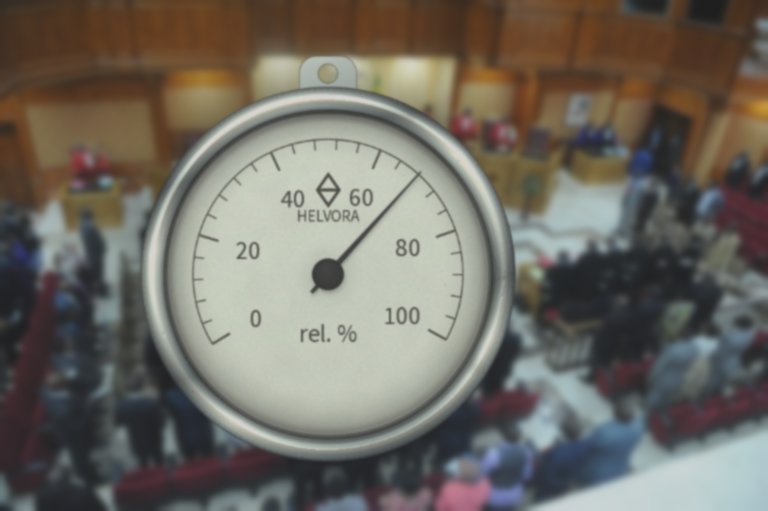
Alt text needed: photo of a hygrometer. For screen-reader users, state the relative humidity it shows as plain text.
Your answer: 68 %
